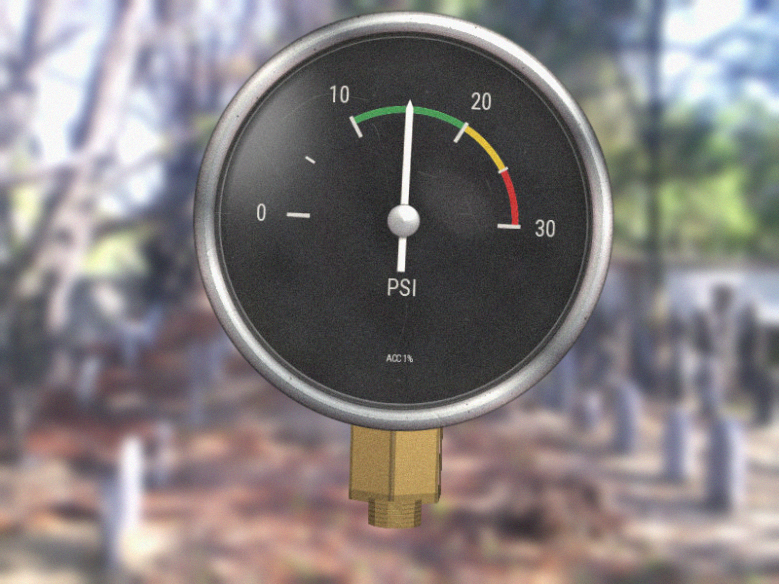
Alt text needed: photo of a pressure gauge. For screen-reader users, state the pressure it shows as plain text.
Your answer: 15 psi
